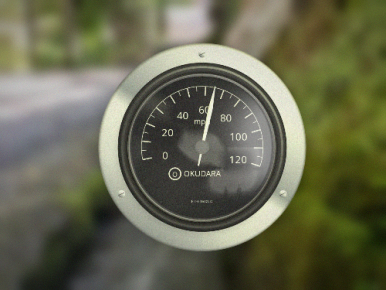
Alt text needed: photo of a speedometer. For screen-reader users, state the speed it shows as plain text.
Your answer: 65 mph
